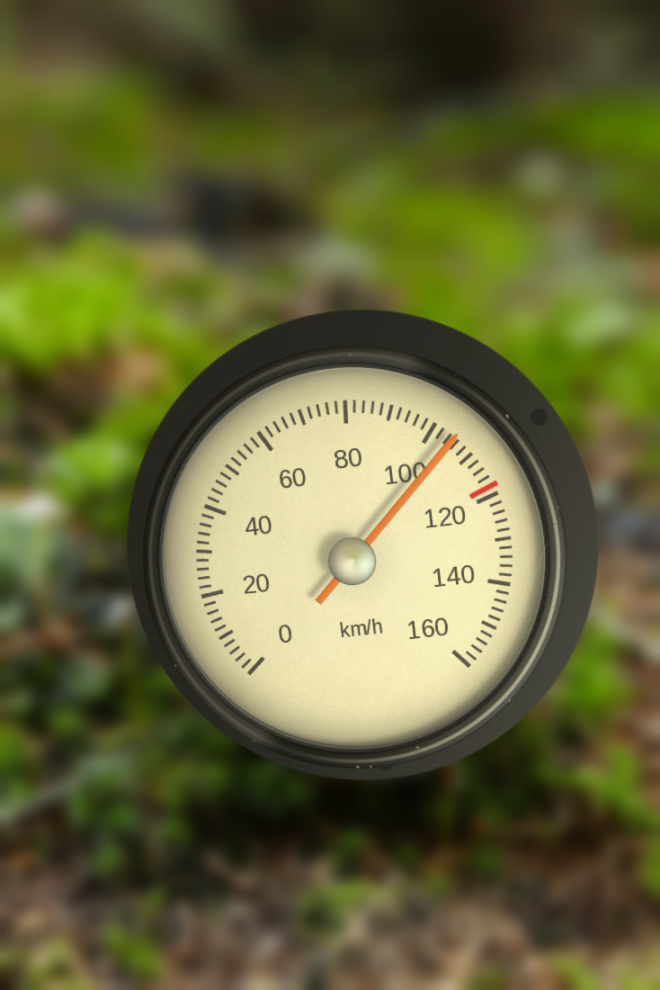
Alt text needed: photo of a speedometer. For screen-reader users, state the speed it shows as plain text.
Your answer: 105 km/h
